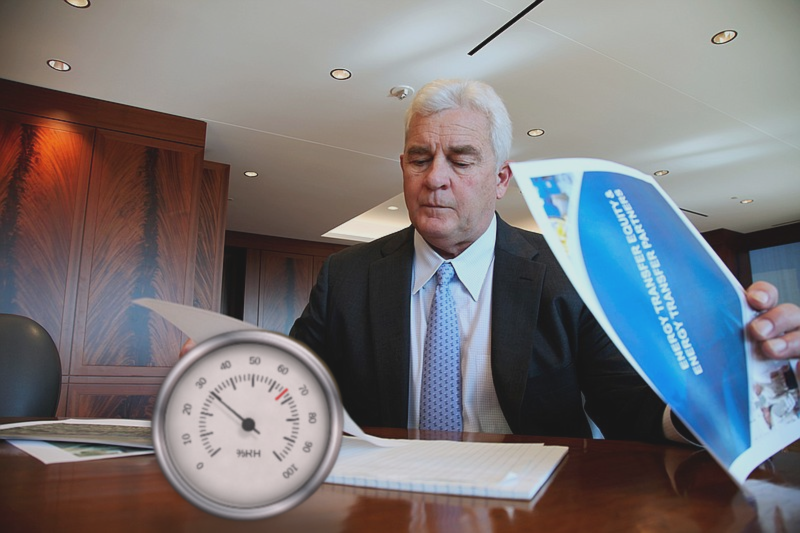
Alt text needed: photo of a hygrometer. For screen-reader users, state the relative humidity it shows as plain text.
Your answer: 30 %
